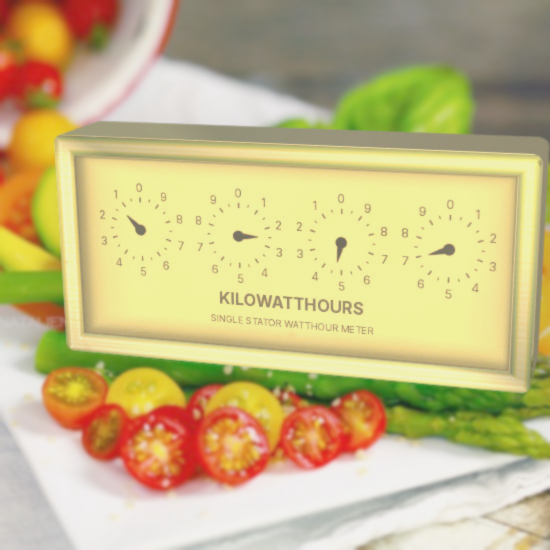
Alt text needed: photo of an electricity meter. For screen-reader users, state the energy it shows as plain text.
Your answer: 1247 kWh
